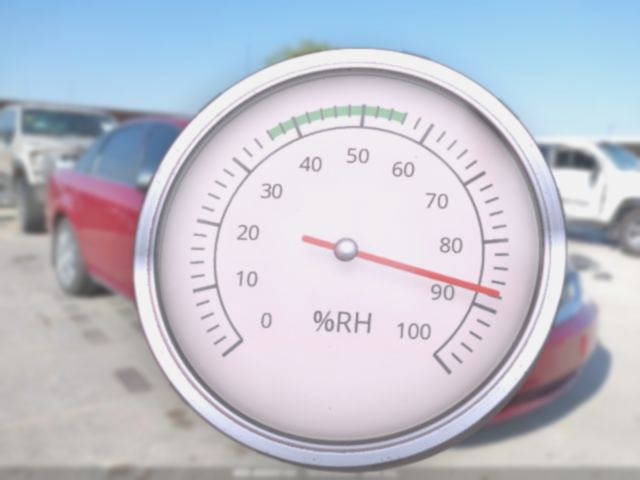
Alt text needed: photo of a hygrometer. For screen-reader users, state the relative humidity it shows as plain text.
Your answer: 88 %
